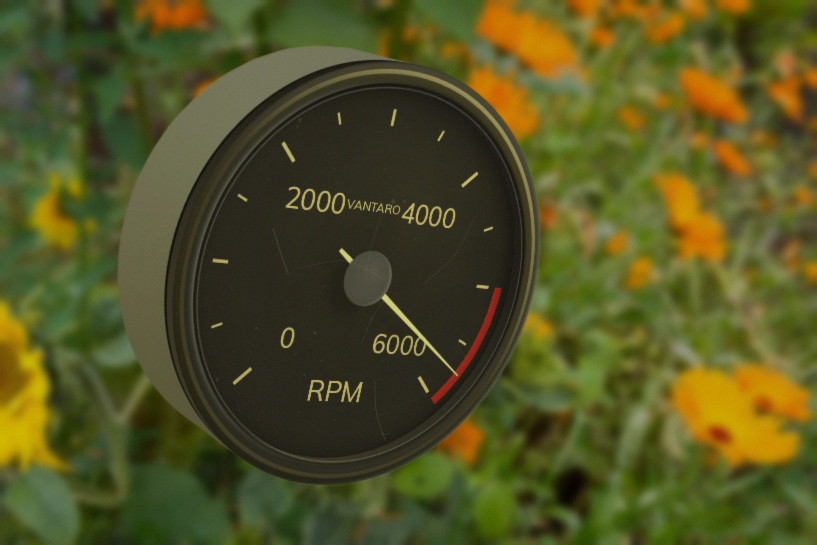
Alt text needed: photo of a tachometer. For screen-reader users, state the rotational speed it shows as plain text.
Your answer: 5750 rpm
